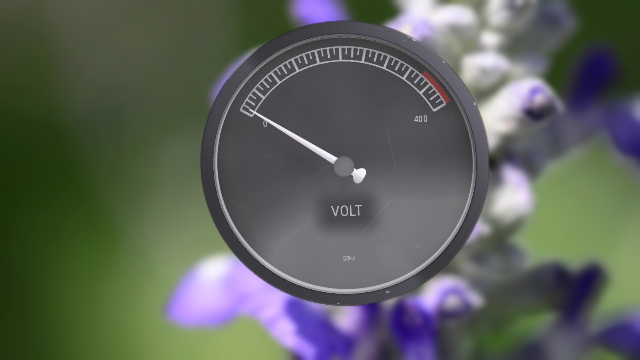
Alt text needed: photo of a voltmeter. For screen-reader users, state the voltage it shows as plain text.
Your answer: 10 V
